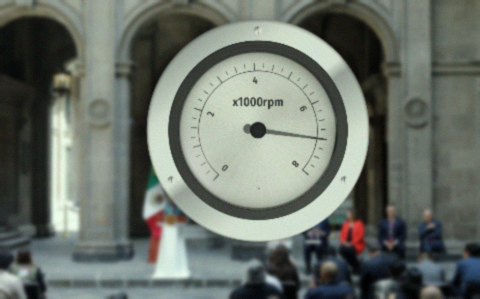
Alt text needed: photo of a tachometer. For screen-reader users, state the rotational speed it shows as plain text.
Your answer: 7000 rpm
